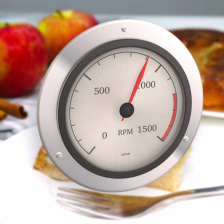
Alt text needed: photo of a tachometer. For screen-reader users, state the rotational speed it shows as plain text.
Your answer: 900 rpm
